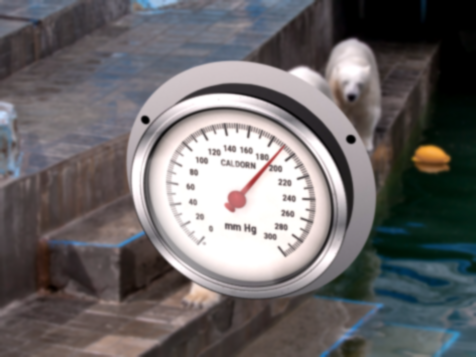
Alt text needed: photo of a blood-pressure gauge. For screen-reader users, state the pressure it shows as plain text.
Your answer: 190 mmHg
